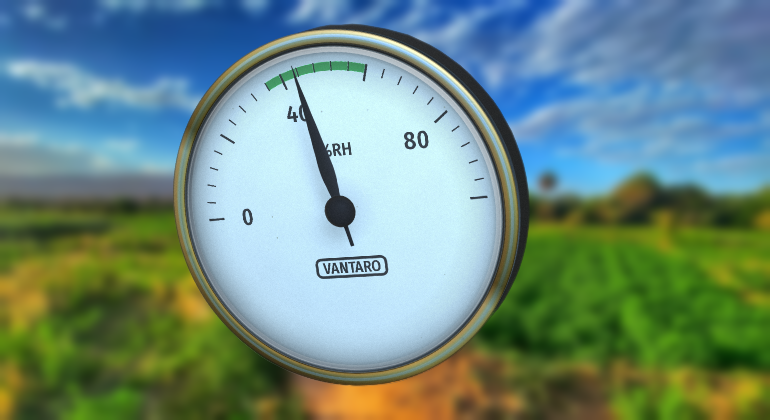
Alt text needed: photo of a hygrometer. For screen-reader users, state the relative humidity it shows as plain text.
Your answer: 44 %
